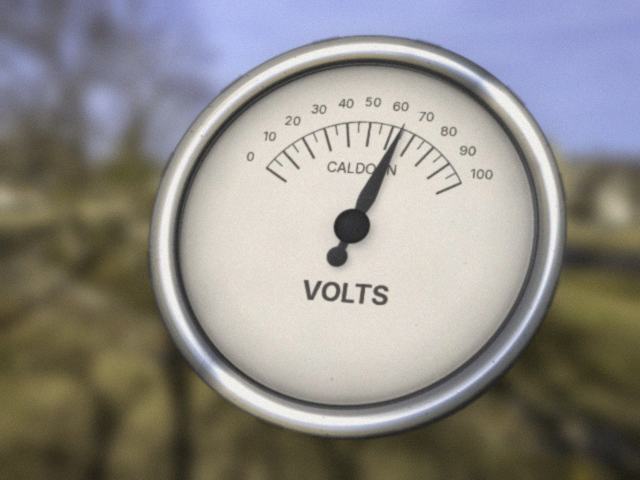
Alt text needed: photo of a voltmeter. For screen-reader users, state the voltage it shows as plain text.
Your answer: 65 V
